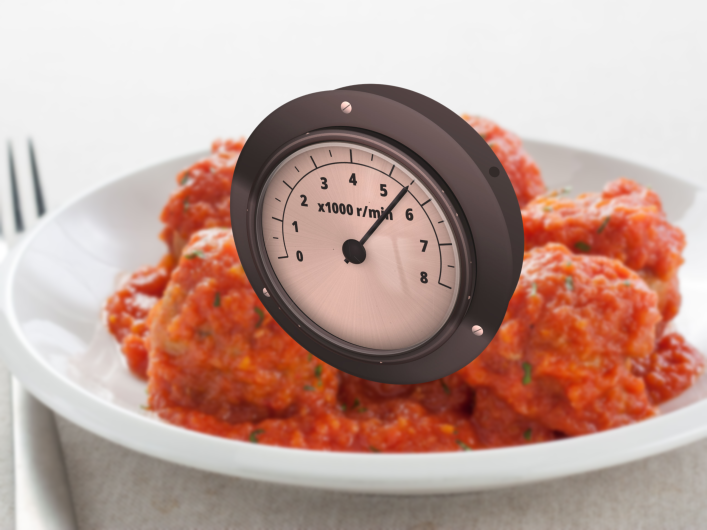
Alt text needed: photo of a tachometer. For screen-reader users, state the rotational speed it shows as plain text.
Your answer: 5500 rpm
